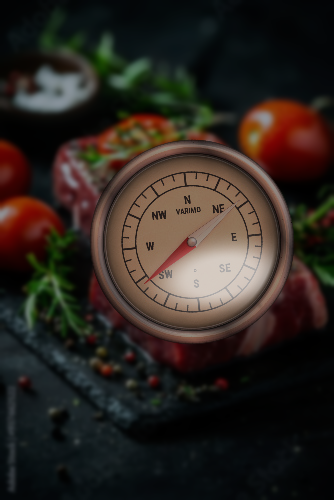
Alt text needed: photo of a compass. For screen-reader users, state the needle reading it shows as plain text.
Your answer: 235 °
